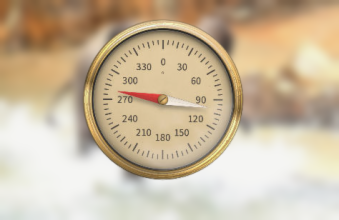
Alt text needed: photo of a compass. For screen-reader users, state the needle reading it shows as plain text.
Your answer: 280 °
